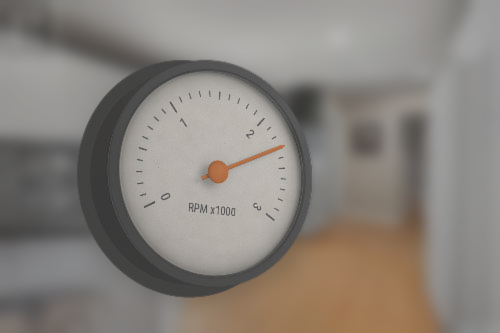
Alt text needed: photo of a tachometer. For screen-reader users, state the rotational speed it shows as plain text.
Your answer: 2300 rpm
